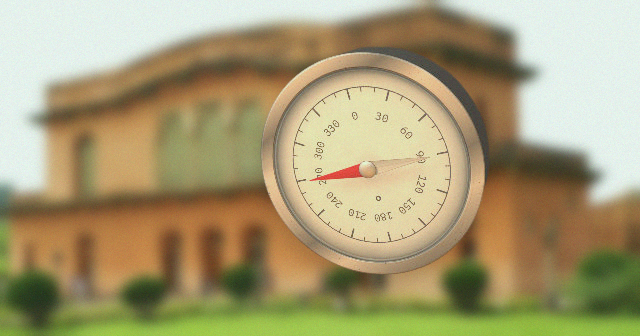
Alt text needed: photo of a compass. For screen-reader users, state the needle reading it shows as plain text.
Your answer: 270 °
